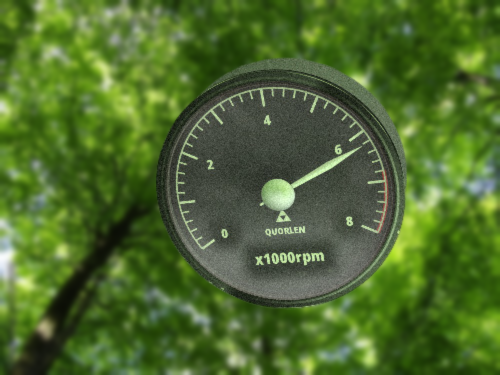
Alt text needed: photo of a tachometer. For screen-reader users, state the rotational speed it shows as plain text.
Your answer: 6200 rpm
